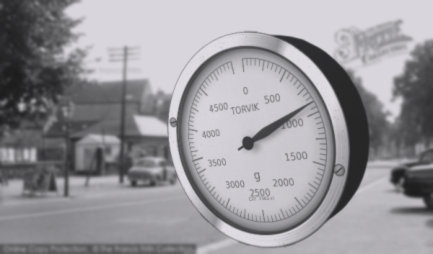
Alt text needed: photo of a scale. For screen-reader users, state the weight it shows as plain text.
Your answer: 900 g
